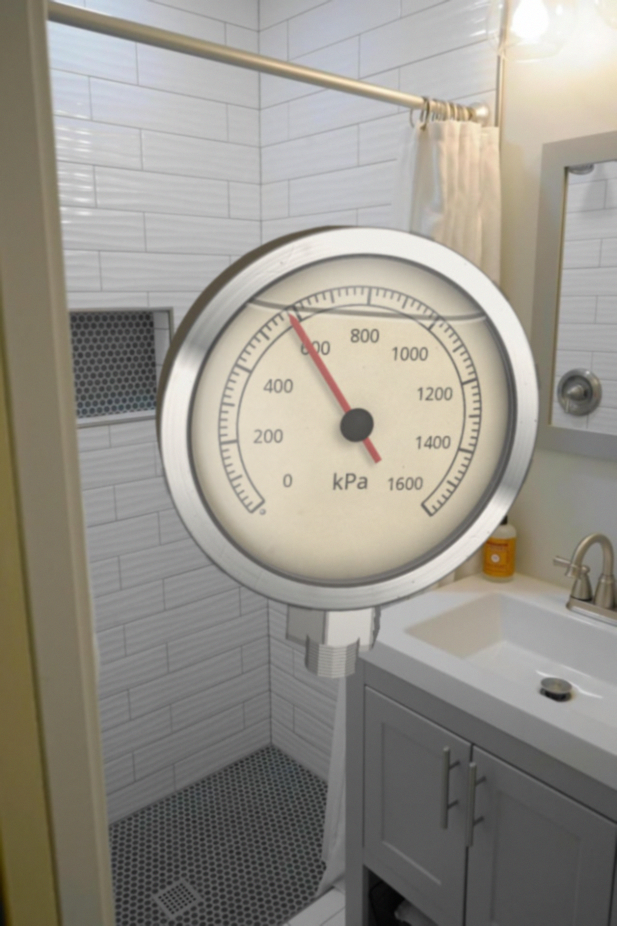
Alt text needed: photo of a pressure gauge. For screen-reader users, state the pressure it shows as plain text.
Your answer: 580 kPa
